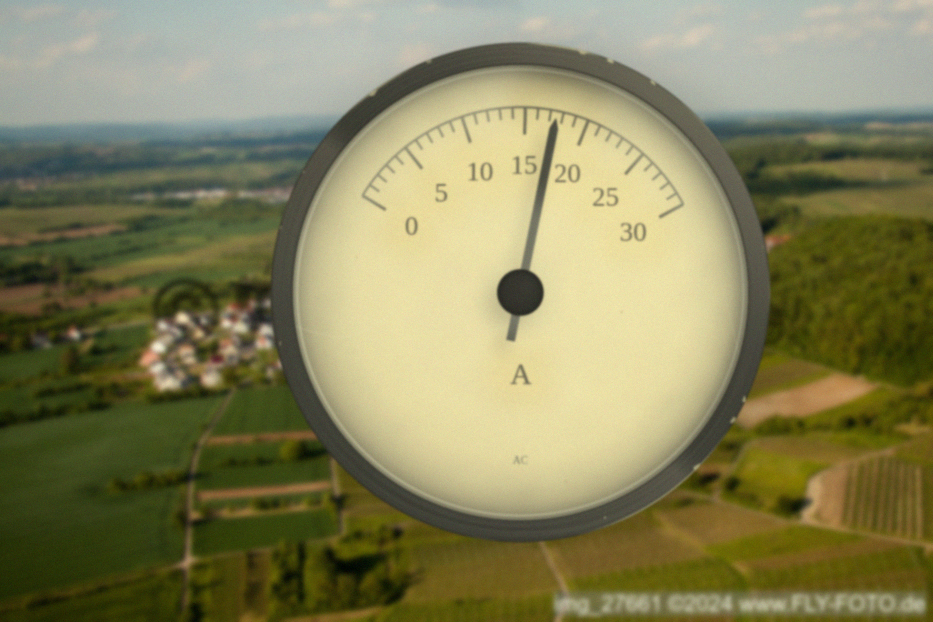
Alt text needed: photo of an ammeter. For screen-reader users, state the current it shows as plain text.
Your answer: 17.5 A
